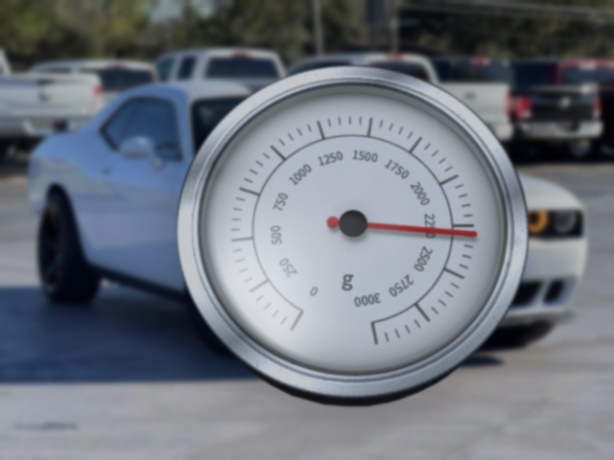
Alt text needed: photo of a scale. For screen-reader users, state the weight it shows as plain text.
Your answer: 2300 g
